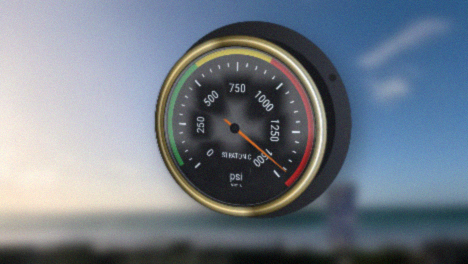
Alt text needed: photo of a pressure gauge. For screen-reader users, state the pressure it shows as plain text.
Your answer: 1450 psi
